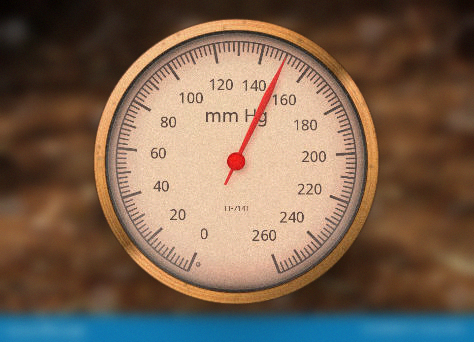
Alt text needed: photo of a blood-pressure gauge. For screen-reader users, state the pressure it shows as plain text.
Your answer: 150 mmHg
